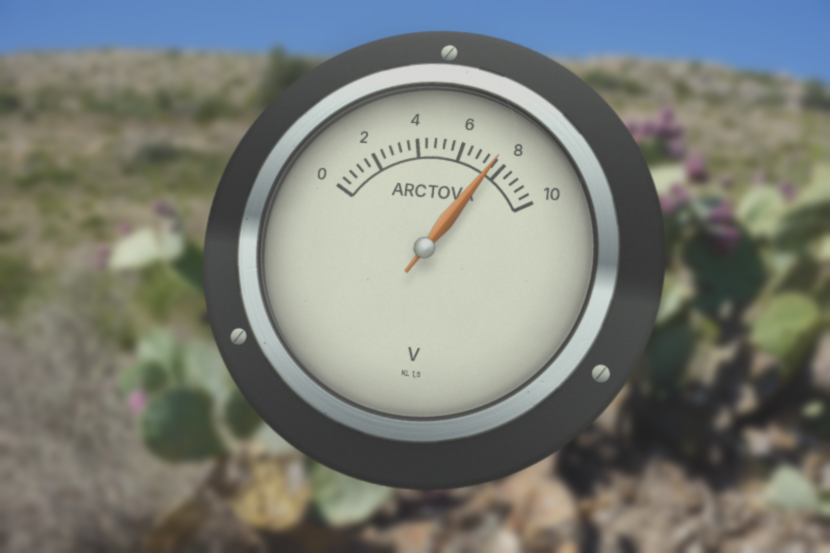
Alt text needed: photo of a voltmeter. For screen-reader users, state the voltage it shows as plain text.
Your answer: 7.6 V
